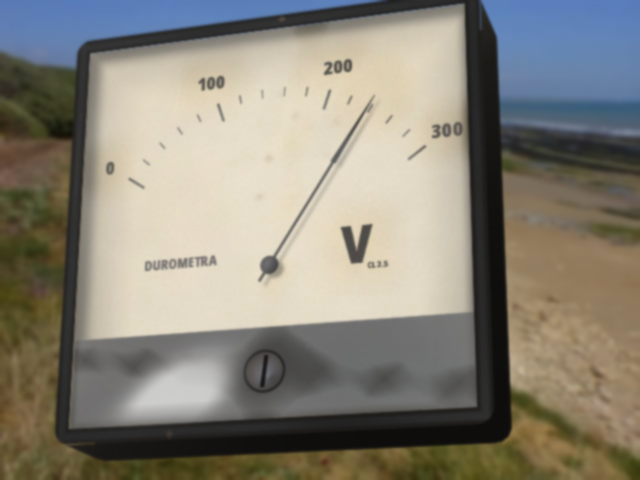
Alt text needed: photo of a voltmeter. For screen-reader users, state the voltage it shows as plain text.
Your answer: 240 V
